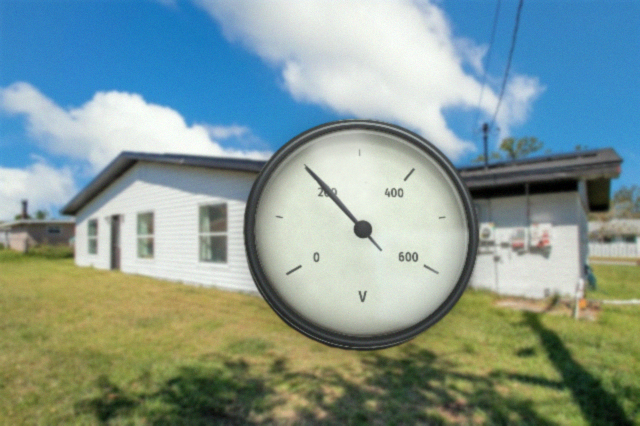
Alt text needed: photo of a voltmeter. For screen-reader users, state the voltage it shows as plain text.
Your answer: 200 V
